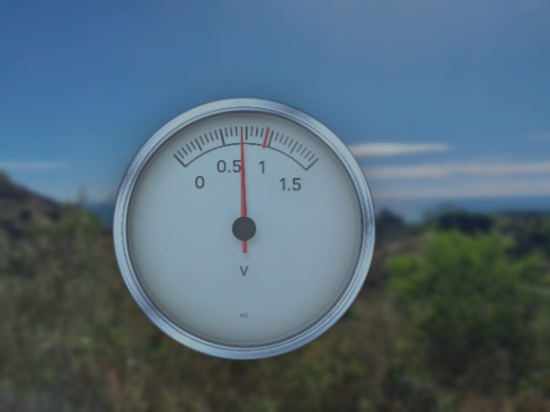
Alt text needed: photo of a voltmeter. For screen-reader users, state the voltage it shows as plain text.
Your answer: 0.7 V
